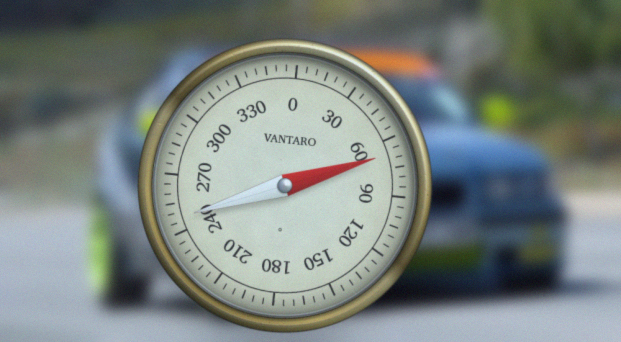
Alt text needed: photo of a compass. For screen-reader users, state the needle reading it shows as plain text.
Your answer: 67.5 °
